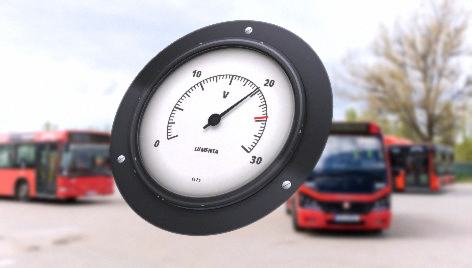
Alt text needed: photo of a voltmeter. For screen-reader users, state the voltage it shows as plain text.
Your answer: 20 V
